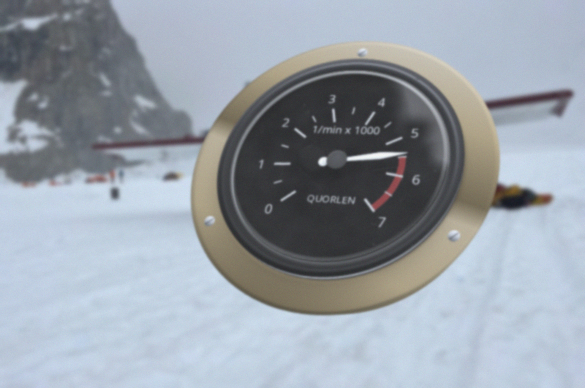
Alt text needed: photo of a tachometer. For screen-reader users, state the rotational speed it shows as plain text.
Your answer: 5500 rpm
